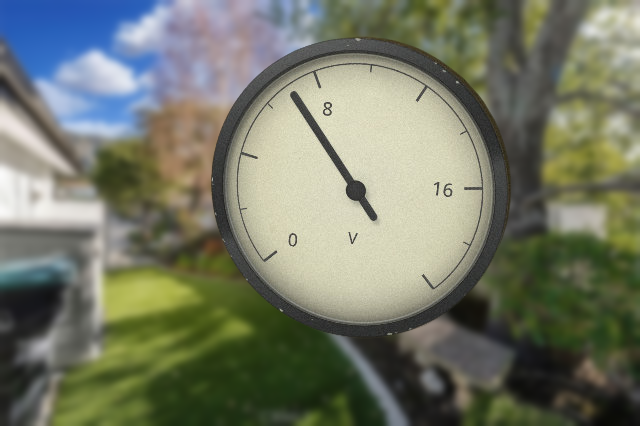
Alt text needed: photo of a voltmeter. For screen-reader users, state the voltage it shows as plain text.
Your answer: 7 V
